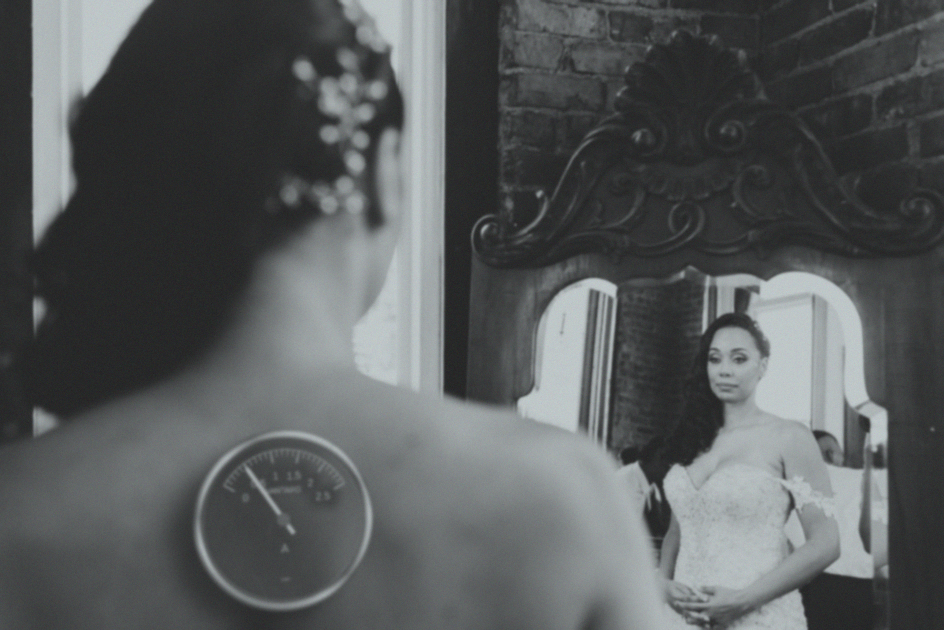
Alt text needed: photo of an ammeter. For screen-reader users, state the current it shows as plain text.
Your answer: 0.5 A
